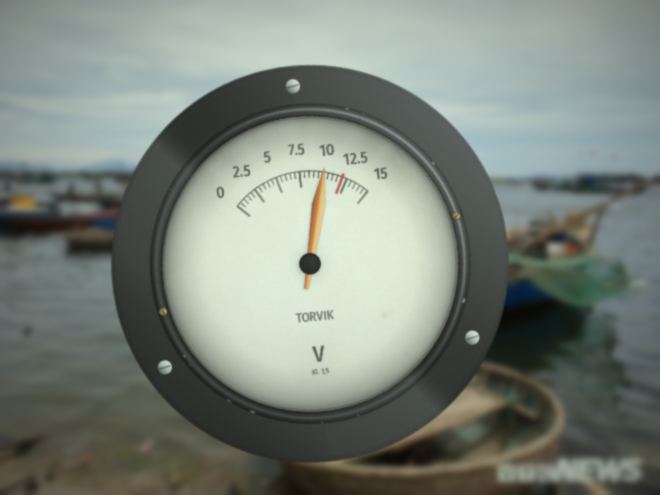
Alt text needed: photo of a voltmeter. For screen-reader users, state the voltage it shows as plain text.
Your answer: 10 V
